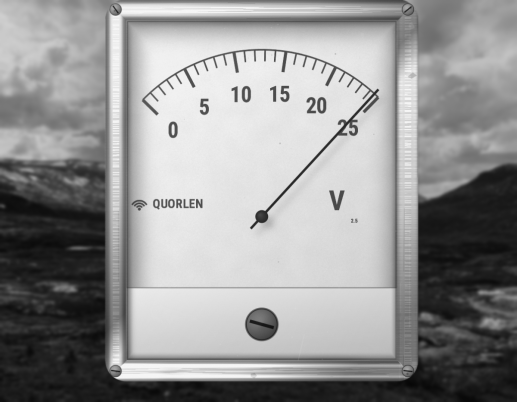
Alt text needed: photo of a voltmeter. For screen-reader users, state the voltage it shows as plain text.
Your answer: 24.5 V
